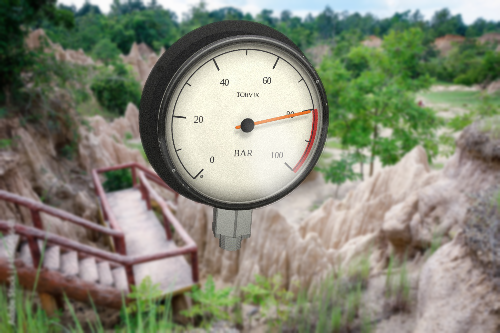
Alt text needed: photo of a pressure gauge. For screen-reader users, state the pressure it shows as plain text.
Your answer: 80 bar
